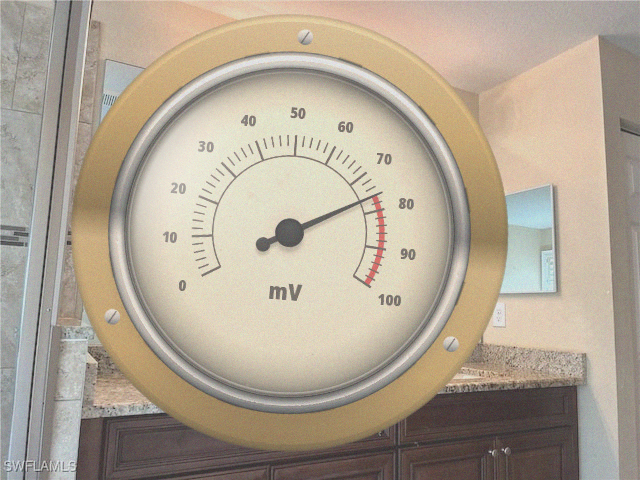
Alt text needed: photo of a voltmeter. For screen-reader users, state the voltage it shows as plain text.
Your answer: 76 mV
